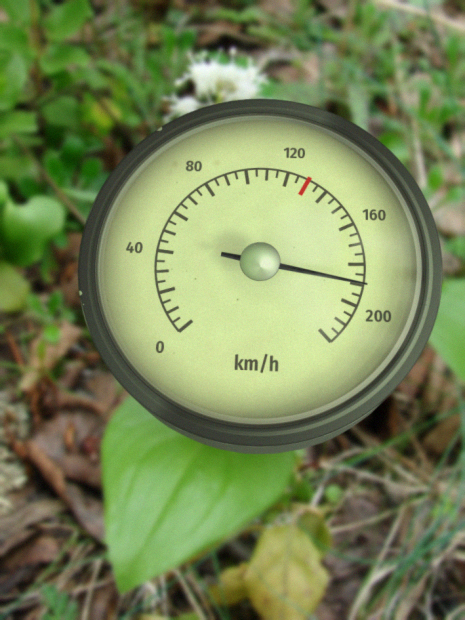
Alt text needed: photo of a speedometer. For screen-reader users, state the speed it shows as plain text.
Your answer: 190 km/h
